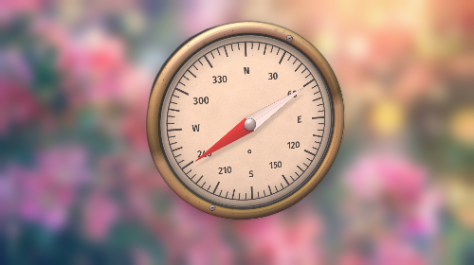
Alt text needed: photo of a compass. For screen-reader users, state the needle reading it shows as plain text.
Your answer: 240 °
